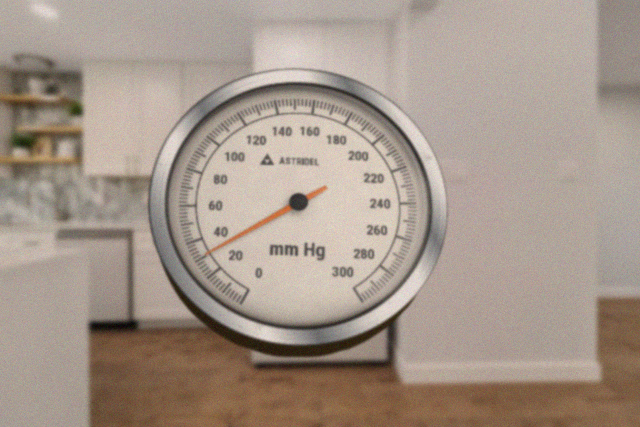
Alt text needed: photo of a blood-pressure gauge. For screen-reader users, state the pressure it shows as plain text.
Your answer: 30 mmHg
